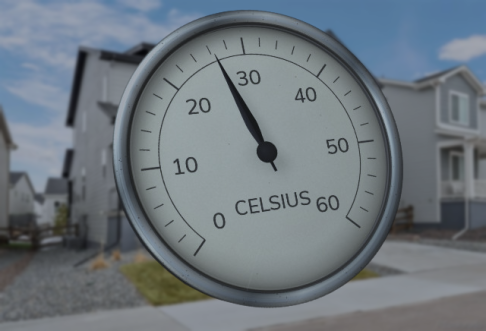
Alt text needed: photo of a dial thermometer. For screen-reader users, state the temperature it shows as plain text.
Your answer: 26 °C
